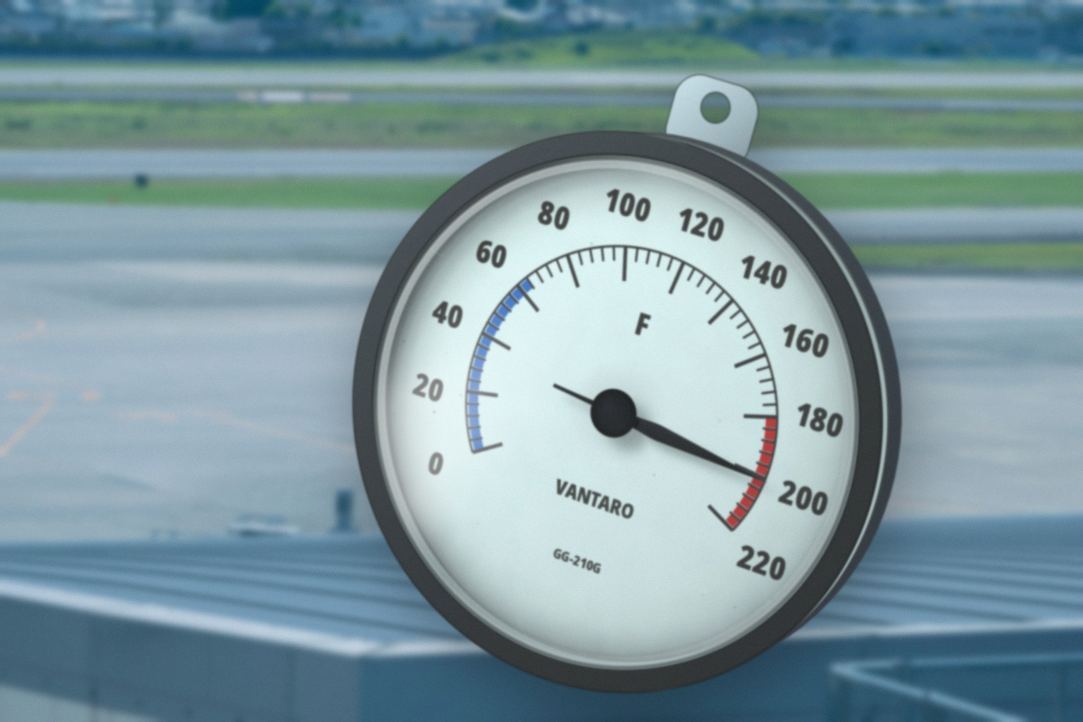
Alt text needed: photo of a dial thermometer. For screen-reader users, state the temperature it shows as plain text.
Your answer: 200 °F
